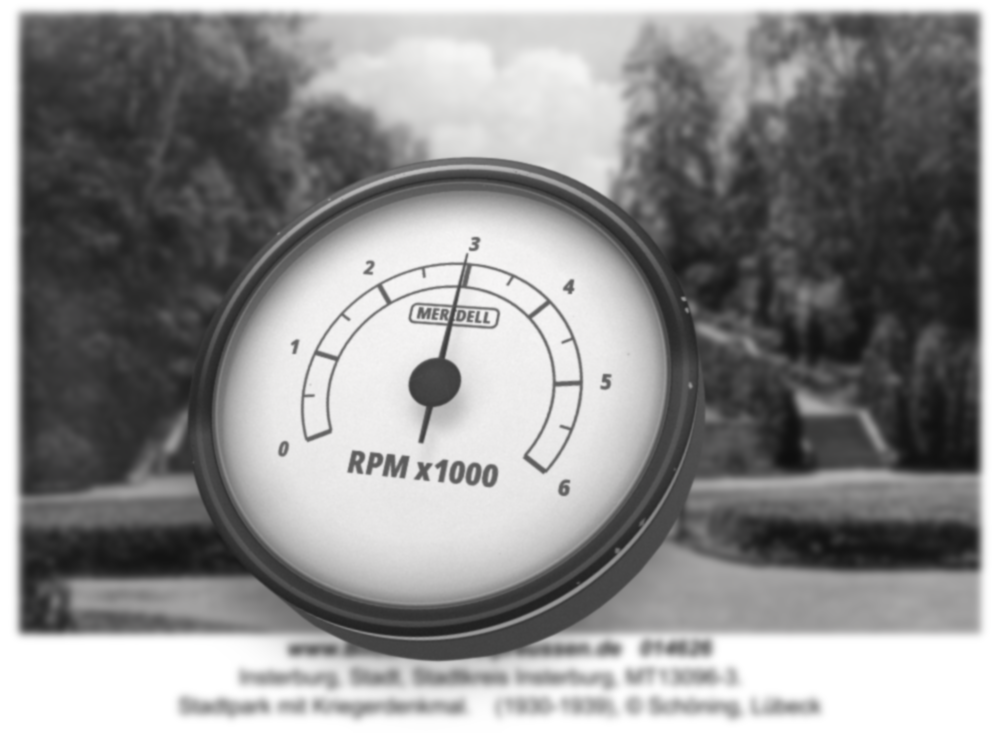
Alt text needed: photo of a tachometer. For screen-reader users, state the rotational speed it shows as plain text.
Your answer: 3000 rpm
